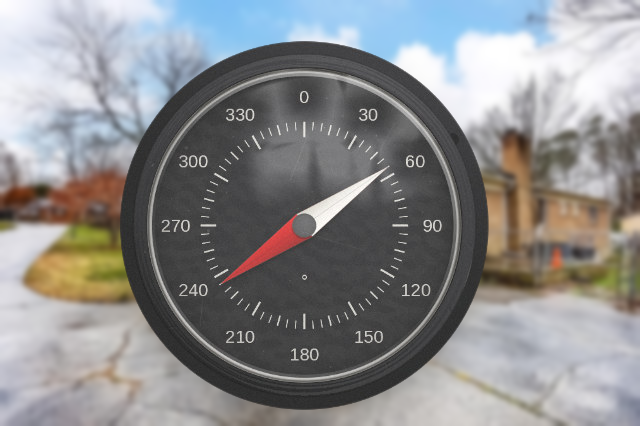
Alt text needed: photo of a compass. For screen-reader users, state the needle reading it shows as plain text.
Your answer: 235 °
